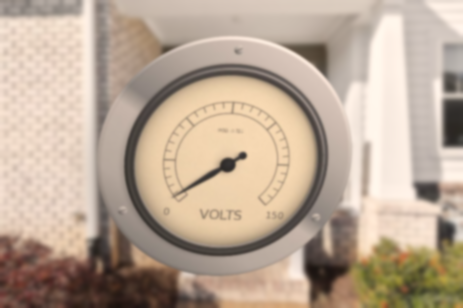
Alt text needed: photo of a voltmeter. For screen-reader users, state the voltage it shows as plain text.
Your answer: 5 V
